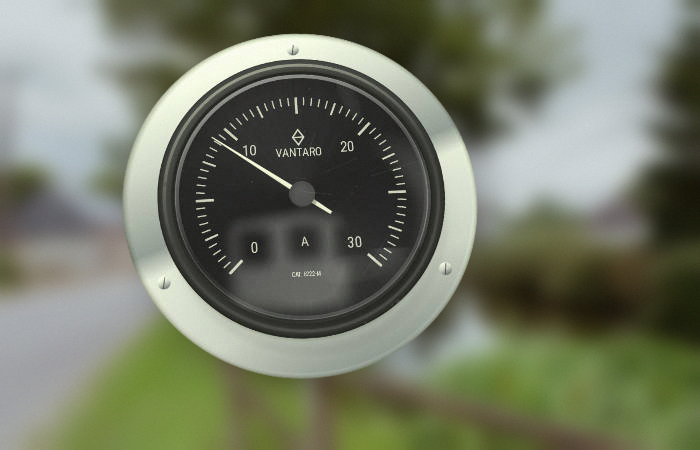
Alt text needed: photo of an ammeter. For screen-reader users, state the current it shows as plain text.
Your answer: 9 A
